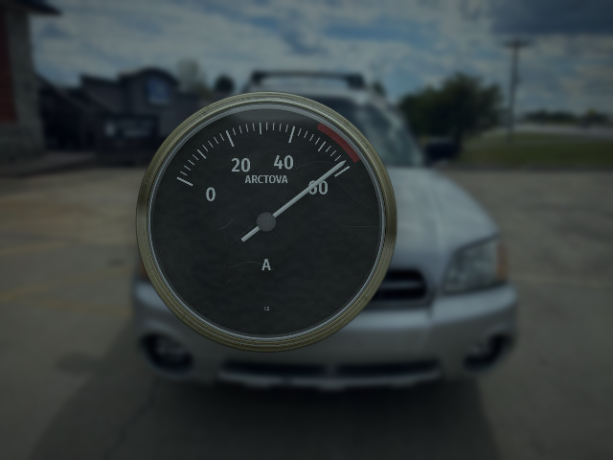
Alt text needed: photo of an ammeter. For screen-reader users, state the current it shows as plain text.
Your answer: 58 A
